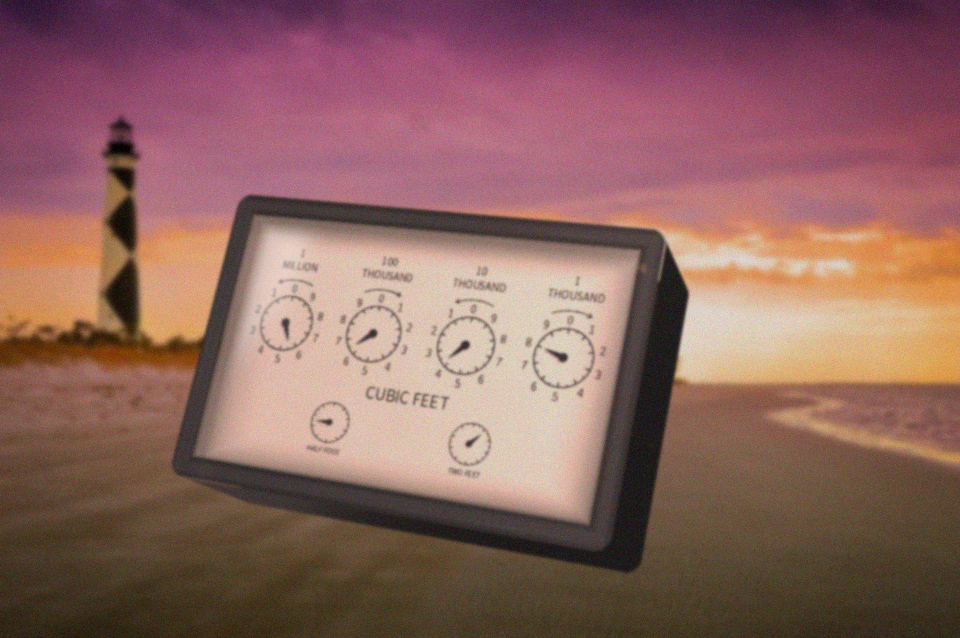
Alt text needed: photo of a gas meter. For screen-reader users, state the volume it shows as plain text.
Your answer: 563800 ft³
